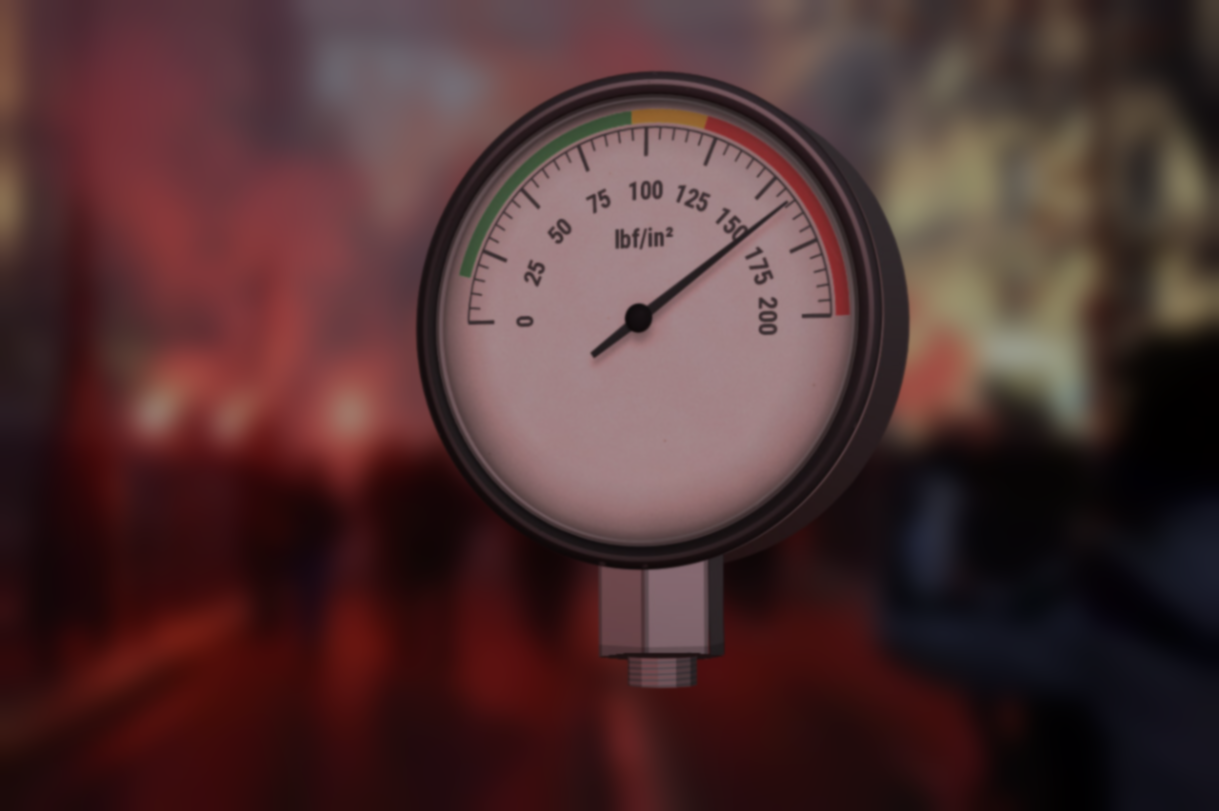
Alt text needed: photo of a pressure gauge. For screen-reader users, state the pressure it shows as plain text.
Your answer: 160 psi
